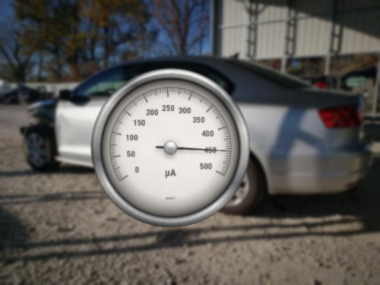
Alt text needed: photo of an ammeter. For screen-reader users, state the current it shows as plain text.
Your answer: 450 µA
